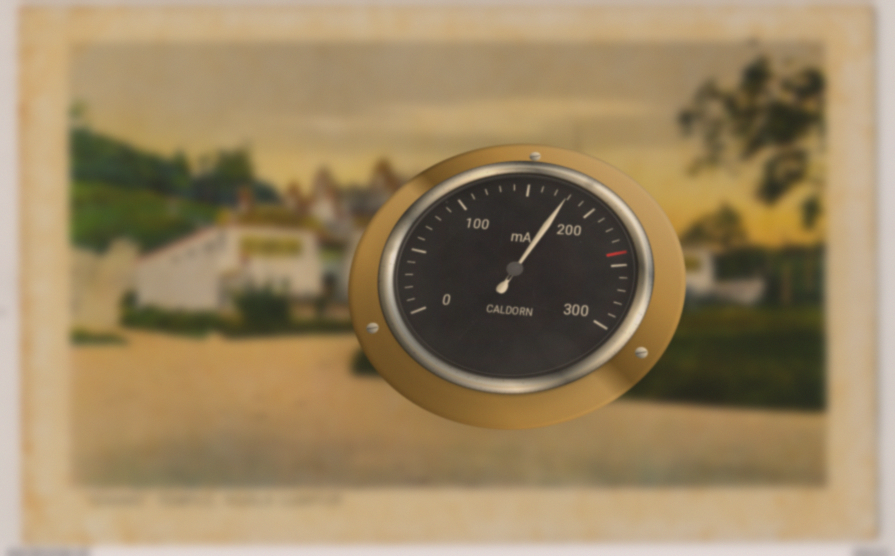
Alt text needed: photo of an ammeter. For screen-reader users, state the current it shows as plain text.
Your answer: 180 mA
